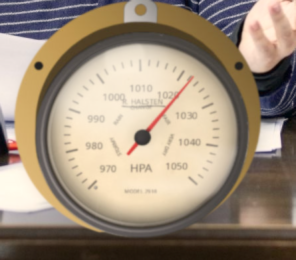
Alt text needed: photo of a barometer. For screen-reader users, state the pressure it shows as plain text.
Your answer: 1022 hPa
